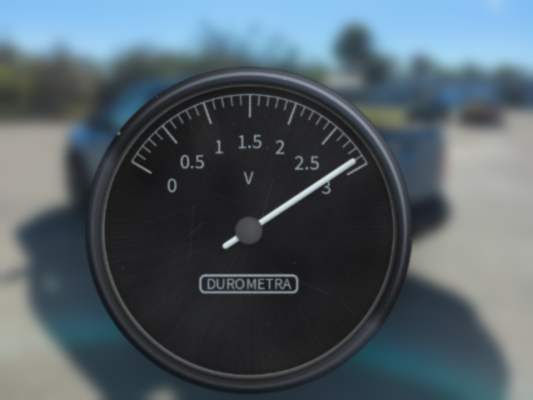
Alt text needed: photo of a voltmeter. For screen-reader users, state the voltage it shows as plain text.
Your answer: 2.9 V
